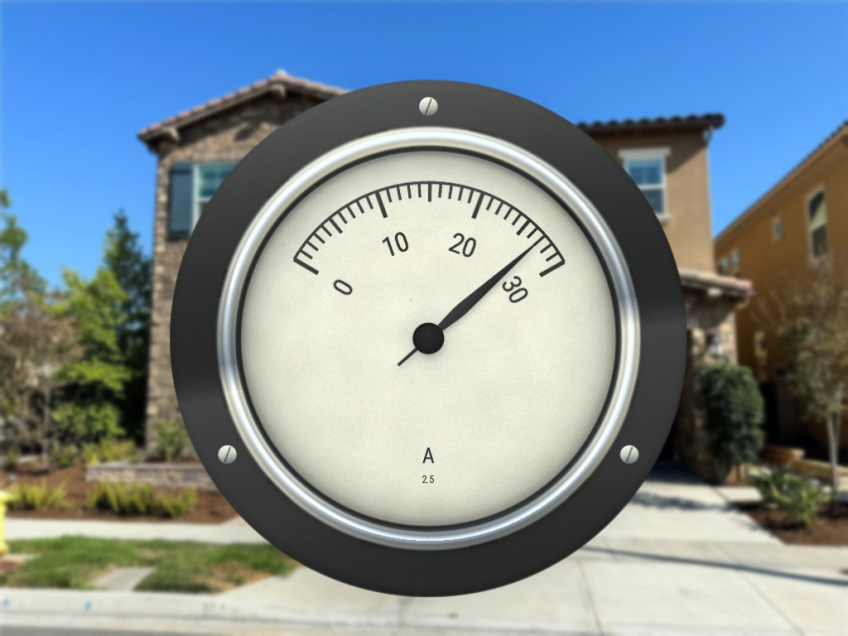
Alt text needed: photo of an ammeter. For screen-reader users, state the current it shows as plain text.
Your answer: 27 A
